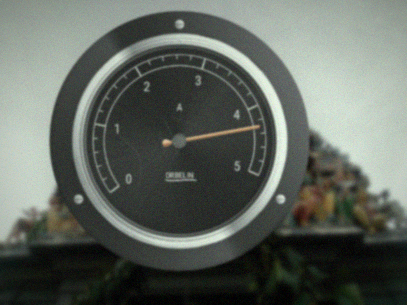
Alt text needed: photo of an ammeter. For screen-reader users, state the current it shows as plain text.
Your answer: 4.3 A
